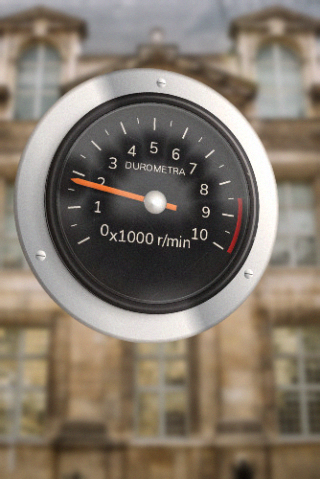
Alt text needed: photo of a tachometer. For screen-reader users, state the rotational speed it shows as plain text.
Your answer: 1750 rpm
